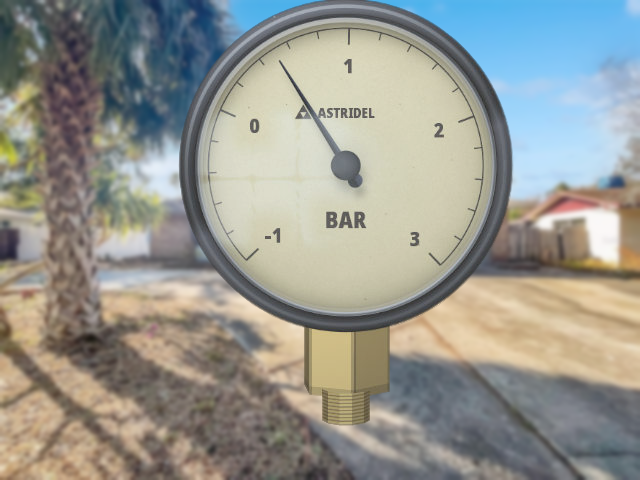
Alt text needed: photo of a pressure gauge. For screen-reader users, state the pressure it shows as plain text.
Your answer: 0.5 bar
